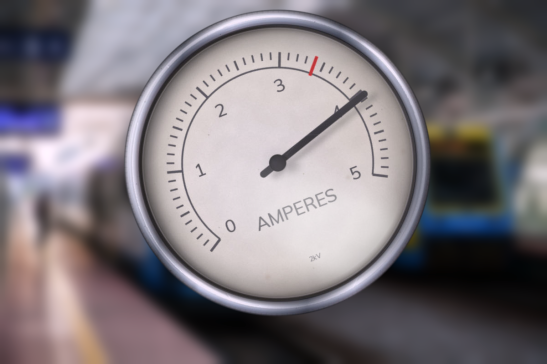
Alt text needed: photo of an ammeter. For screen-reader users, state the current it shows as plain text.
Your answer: 4.05 A
